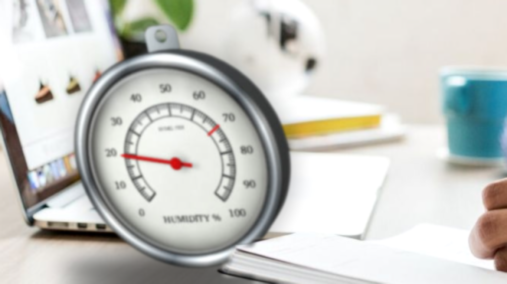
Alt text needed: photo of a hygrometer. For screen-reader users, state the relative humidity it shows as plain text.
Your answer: 20 %
